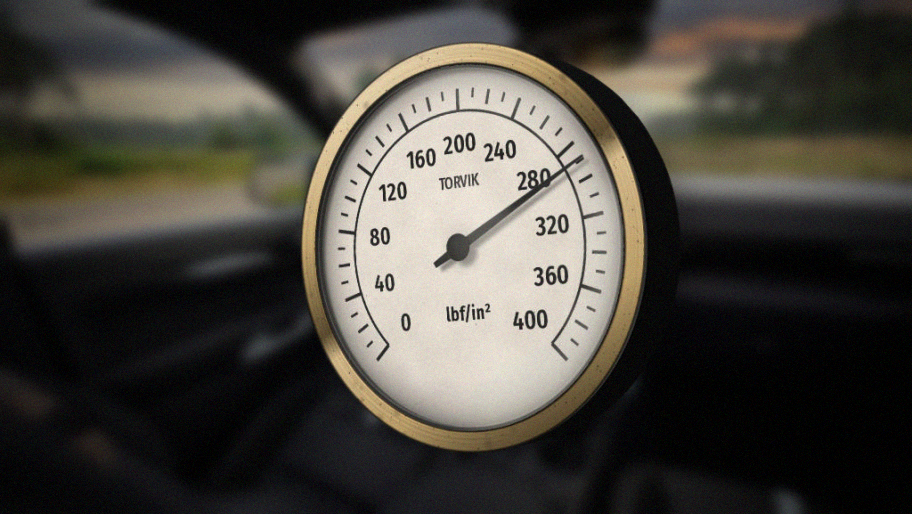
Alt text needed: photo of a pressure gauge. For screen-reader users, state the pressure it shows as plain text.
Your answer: 290 psi
